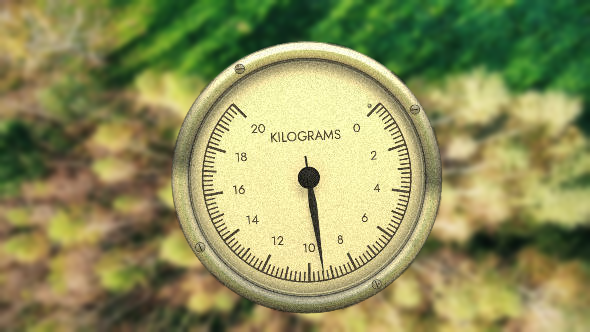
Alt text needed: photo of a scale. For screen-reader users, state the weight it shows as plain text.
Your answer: 9.4 kg
